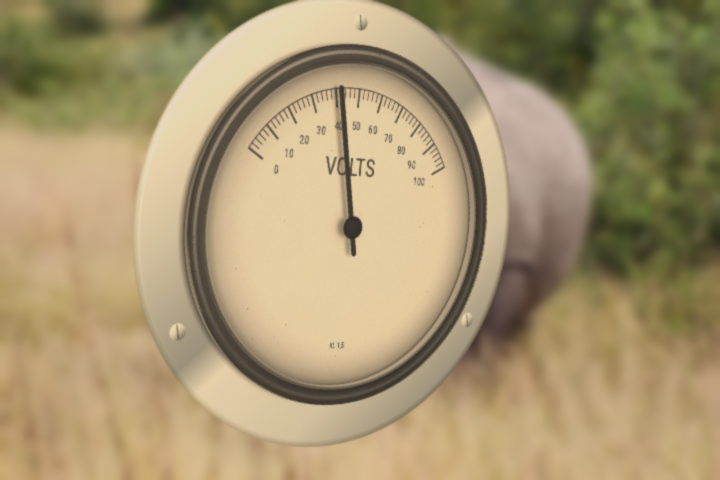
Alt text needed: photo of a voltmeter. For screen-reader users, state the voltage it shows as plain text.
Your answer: 40 V
